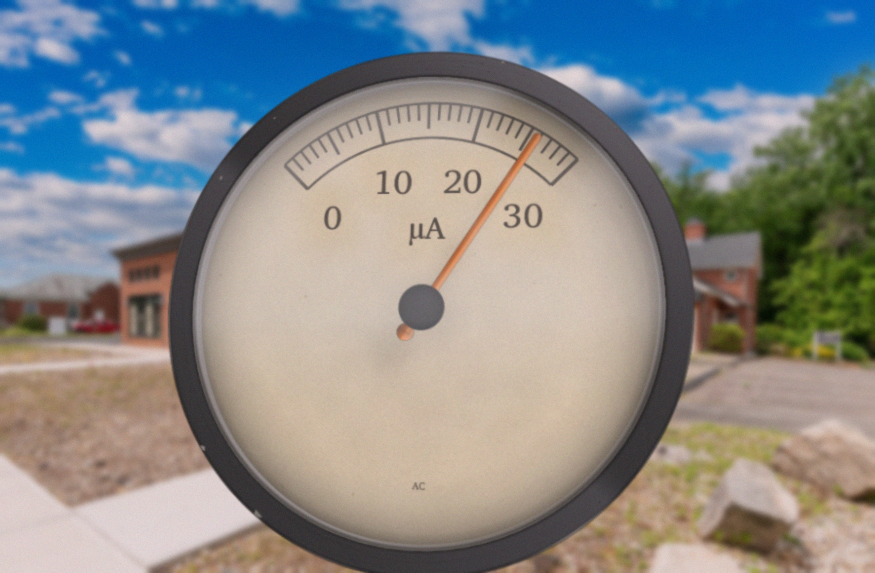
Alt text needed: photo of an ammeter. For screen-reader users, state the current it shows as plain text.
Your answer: 26 µA
